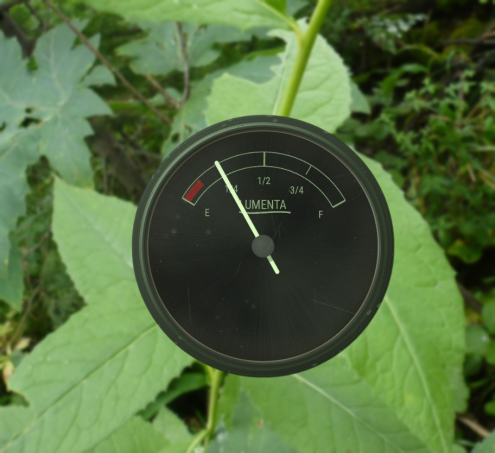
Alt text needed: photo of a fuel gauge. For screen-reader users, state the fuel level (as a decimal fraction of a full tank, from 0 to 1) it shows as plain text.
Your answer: 0.25
